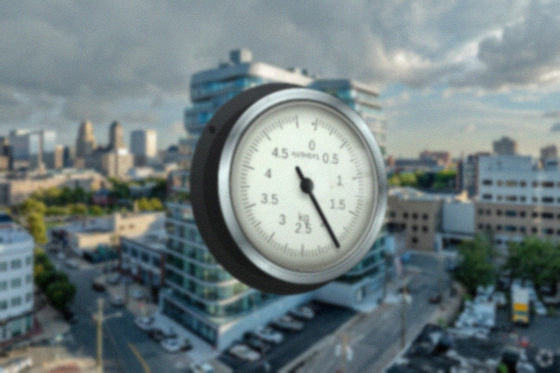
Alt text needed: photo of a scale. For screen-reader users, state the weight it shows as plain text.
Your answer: 2 kg
